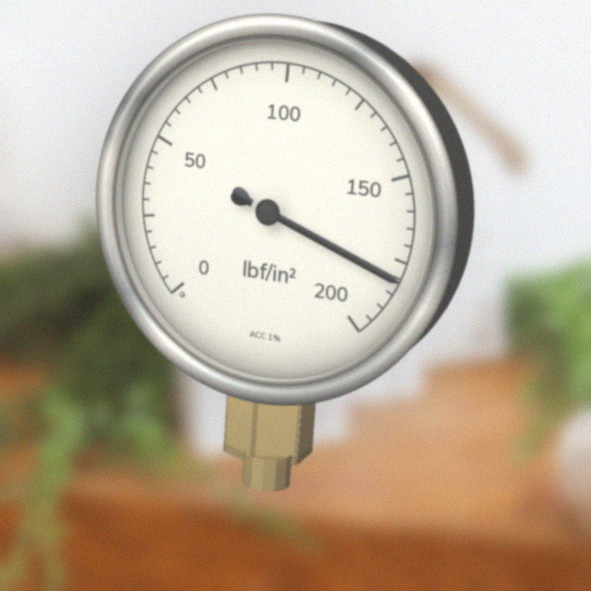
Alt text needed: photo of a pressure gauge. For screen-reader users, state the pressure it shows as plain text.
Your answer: 180 psi
